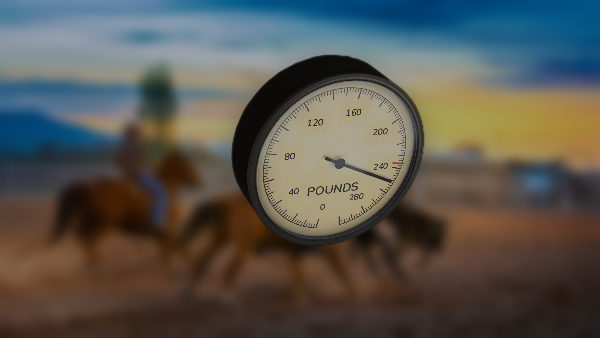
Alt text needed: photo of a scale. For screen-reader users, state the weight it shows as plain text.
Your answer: 250 lb
